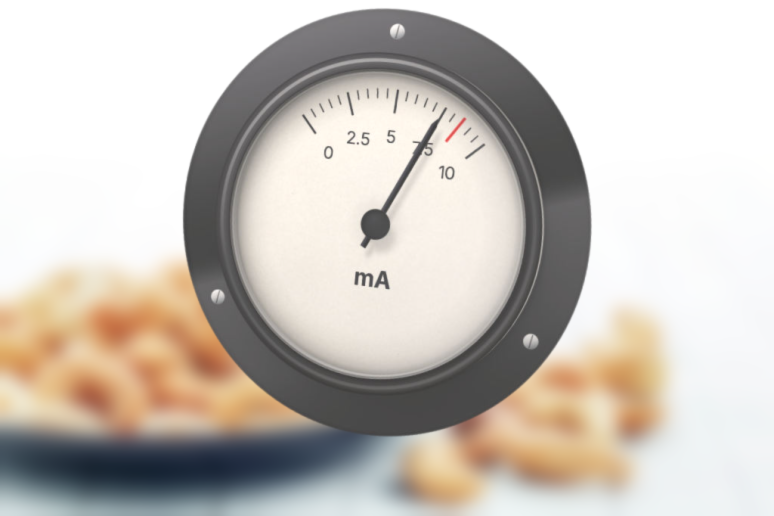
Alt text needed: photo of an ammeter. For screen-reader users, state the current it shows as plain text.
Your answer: 7.5 mA
